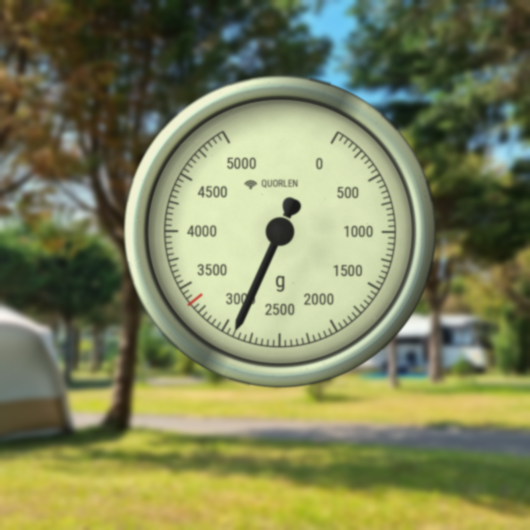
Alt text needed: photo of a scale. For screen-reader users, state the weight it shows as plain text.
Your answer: 2900 g
